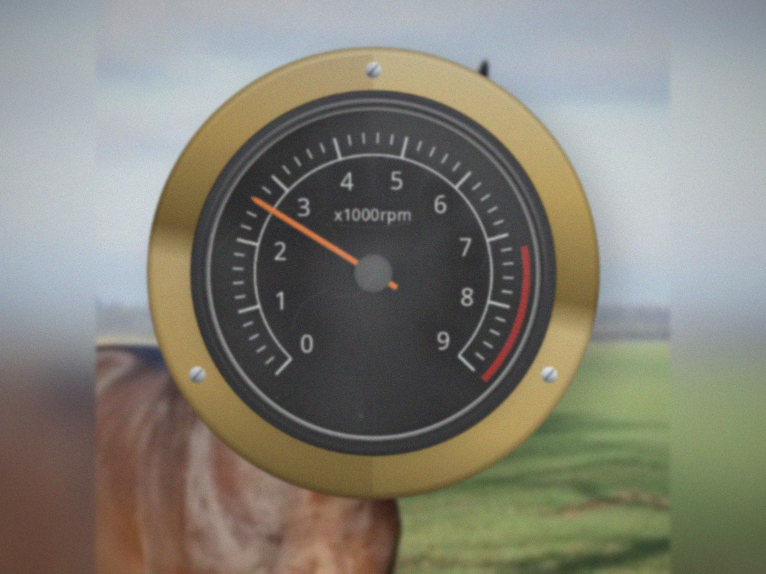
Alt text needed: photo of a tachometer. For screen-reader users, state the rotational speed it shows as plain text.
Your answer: 2600 rpm
